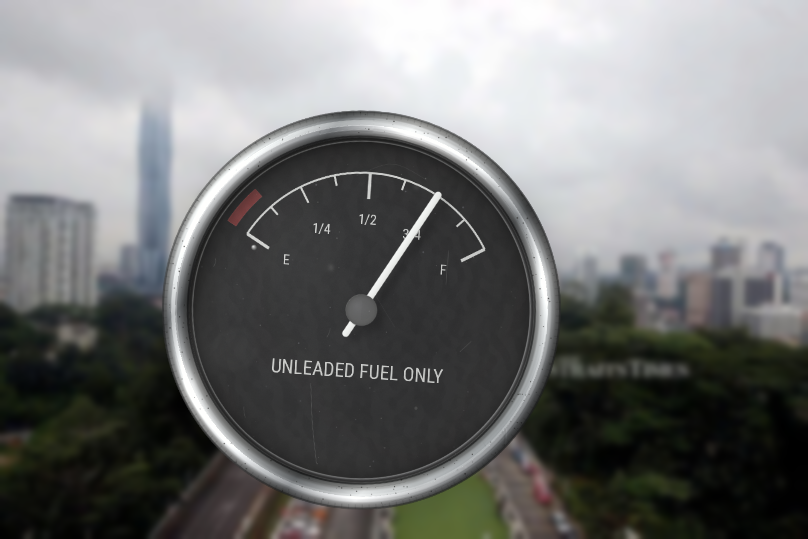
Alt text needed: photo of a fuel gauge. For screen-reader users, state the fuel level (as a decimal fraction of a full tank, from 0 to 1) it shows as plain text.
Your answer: 0.75
